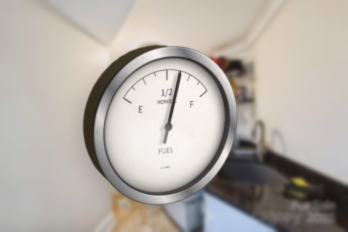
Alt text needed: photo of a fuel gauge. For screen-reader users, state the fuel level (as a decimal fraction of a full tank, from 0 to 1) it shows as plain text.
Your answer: 0.625
